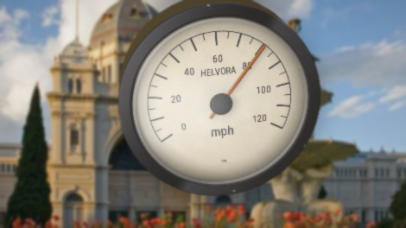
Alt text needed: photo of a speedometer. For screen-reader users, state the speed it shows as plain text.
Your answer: 80 mph
